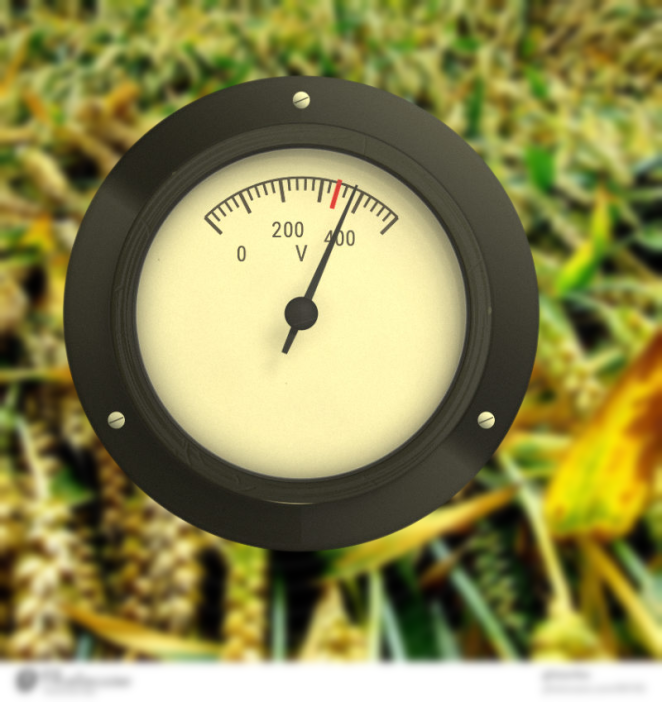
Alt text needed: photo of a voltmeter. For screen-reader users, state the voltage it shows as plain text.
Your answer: 380 V
